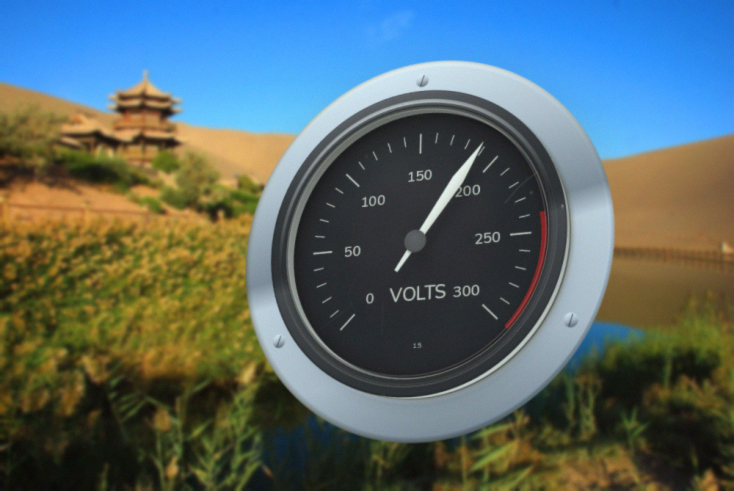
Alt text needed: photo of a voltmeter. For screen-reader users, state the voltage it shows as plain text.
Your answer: 190 V
